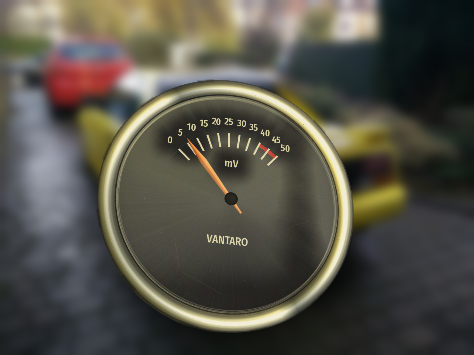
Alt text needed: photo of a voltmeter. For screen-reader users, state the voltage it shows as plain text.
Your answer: 5 mV
